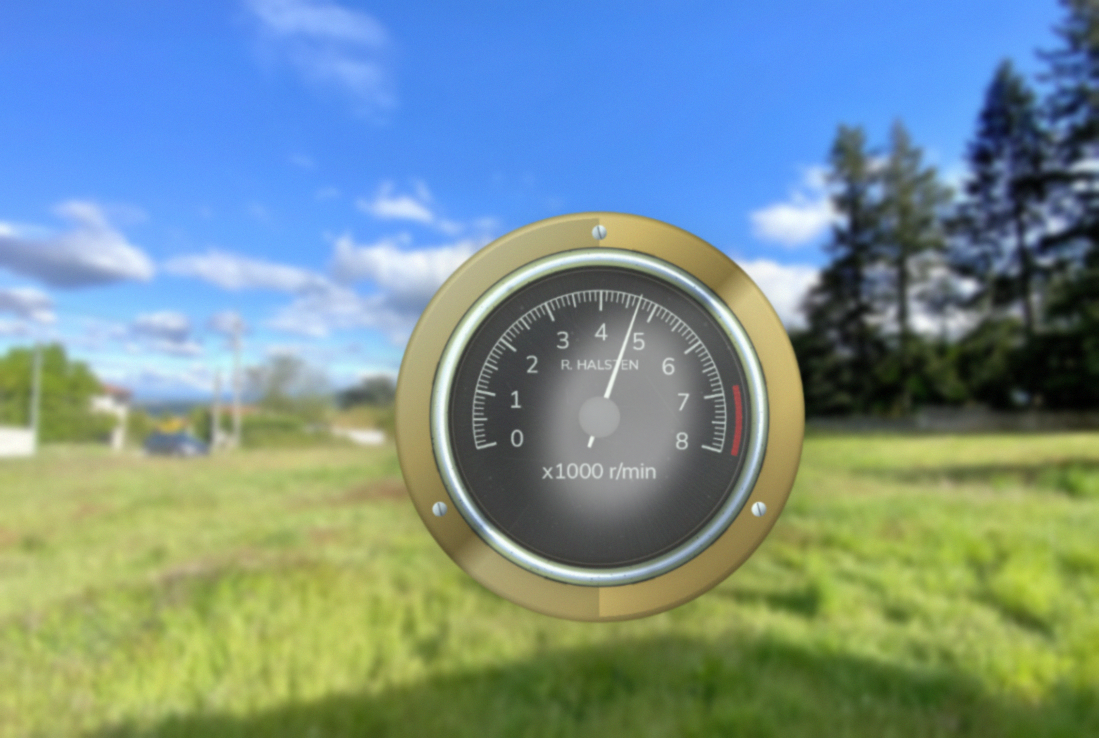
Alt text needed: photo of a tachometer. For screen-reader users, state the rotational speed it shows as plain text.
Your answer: 4700 rpm
